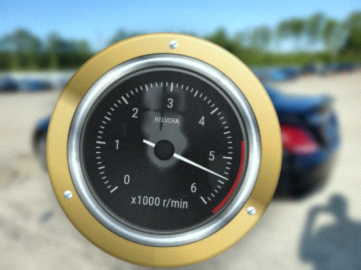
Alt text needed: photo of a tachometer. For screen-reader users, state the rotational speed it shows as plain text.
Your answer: 5400 rpm
